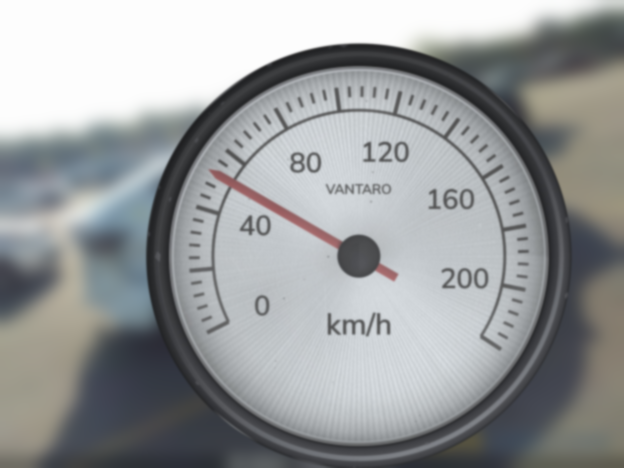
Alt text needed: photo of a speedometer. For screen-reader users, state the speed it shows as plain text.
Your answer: 52 km/h
